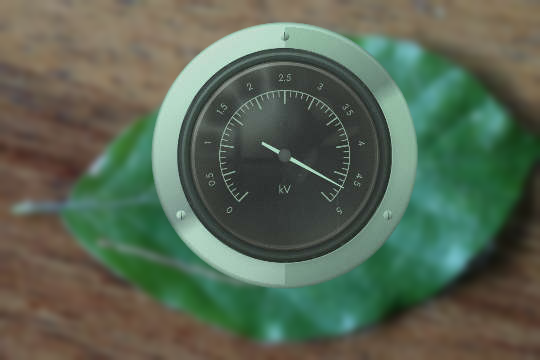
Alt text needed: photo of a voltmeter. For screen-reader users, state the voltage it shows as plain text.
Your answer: 4.7 kV
